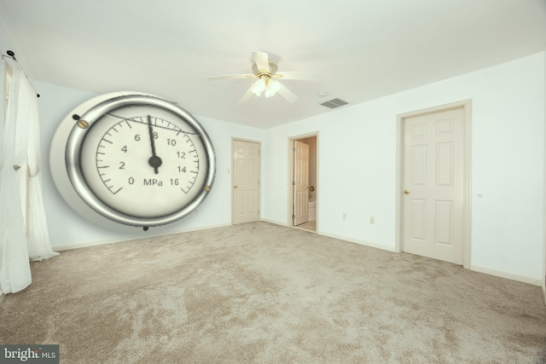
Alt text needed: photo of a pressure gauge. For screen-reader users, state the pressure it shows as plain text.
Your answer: 7.5 MPa
